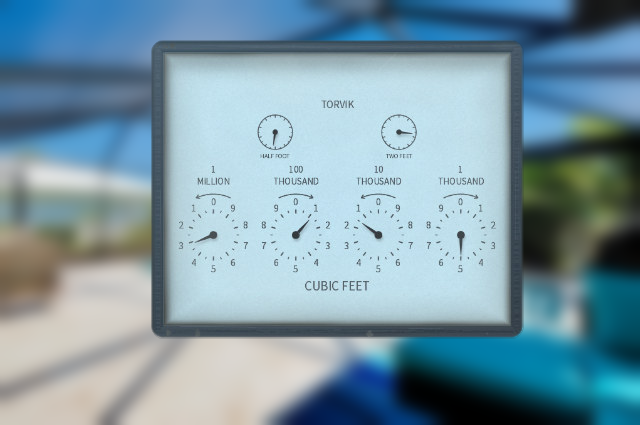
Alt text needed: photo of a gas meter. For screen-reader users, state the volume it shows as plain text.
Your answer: 311500 ft³
